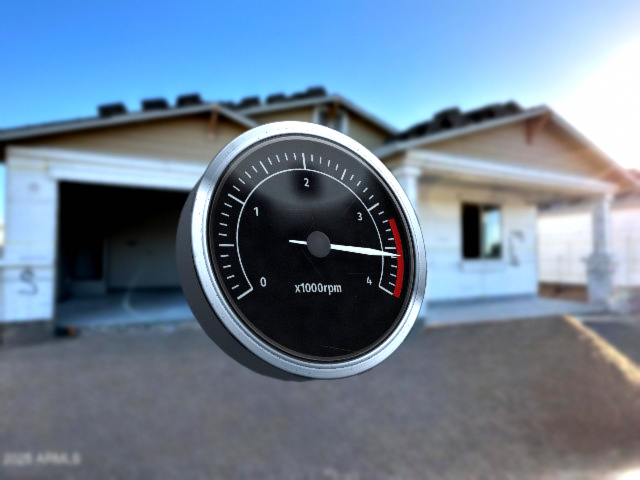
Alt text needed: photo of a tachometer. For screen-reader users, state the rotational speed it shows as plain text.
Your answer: 3600 rpm
